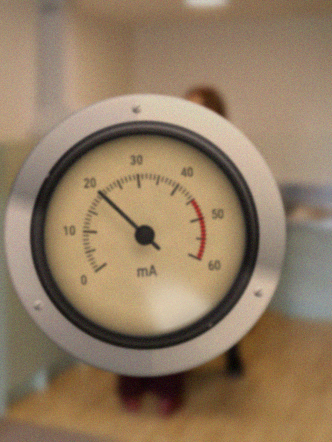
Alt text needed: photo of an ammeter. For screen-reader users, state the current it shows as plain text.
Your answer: 20 mA
